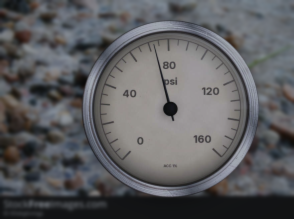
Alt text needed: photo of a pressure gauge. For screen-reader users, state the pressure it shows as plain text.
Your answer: 72.5 psi
